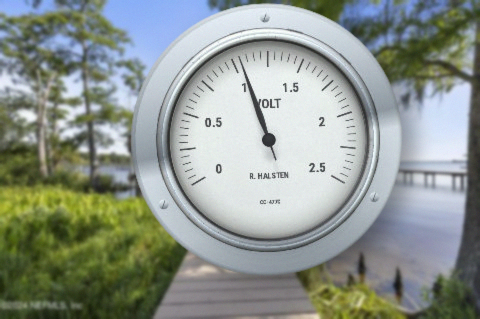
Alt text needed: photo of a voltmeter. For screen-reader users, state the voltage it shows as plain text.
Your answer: 1.05 V
